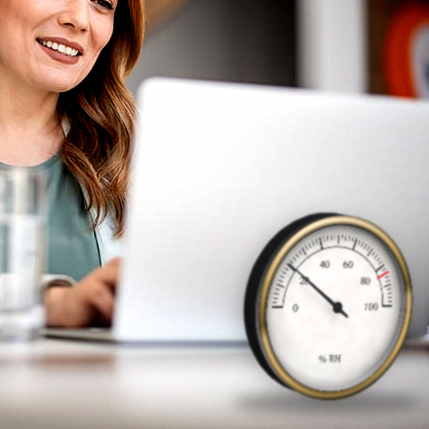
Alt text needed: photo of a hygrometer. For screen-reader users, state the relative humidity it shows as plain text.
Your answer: 20 %
